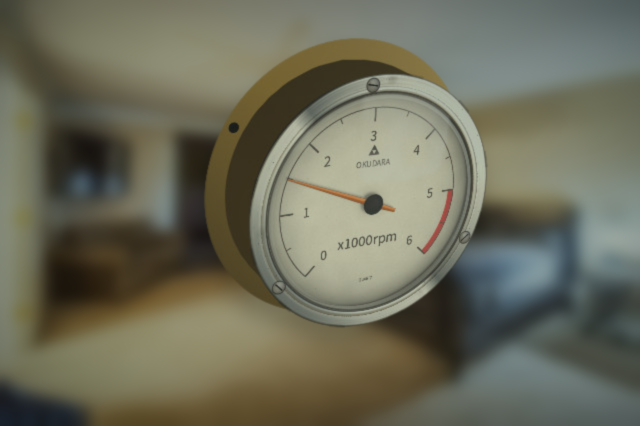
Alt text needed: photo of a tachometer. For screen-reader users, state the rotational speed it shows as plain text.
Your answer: 1500 rpm
